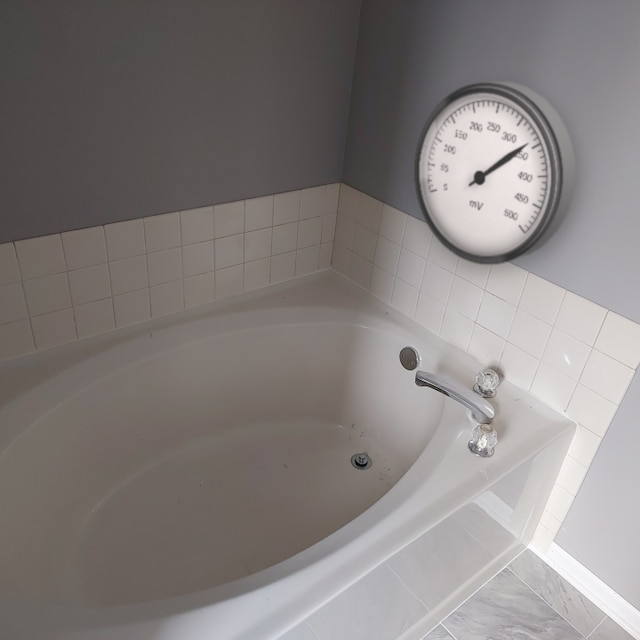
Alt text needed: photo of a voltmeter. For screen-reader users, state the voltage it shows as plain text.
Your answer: 340 mV
